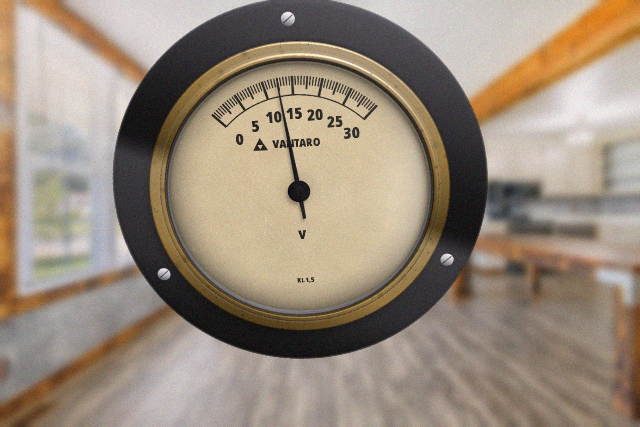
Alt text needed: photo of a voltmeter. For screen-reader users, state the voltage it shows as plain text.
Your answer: 12.5 V
